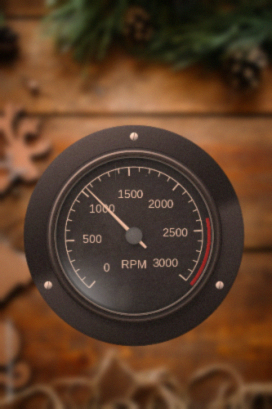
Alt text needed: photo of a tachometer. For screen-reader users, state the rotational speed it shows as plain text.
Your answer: 1050 rpm
